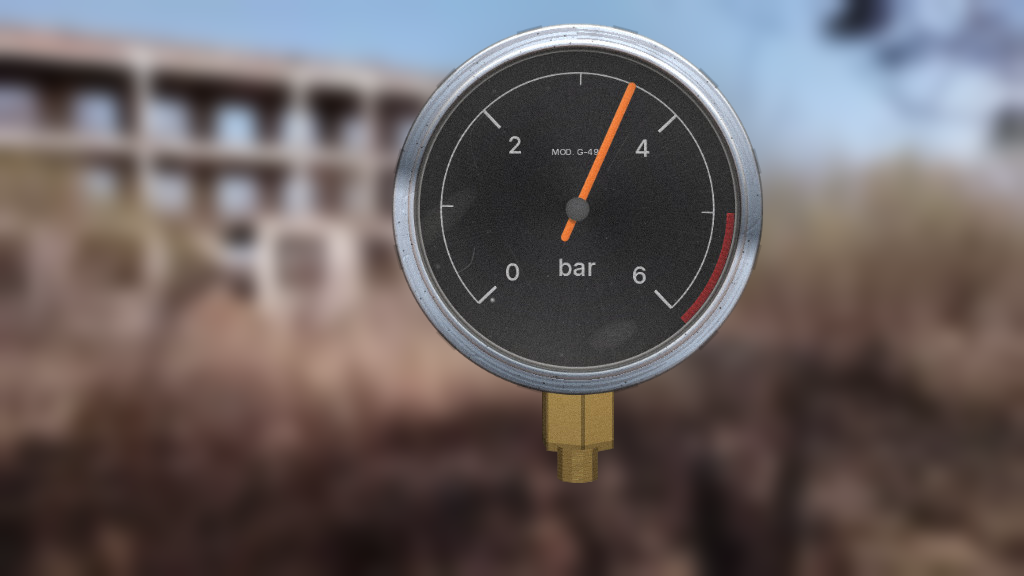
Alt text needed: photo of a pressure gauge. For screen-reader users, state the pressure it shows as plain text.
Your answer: 3.5 bar
